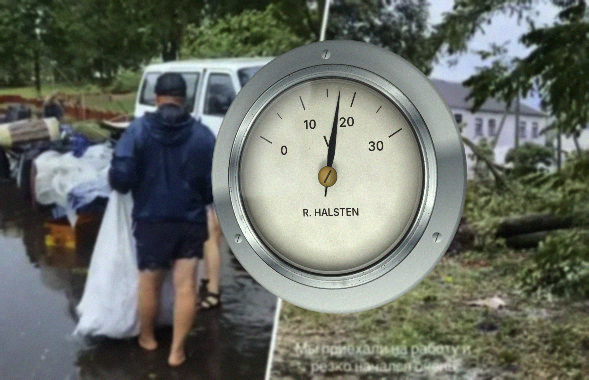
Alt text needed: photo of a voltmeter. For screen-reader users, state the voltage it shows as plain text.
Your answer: 17.5 V
